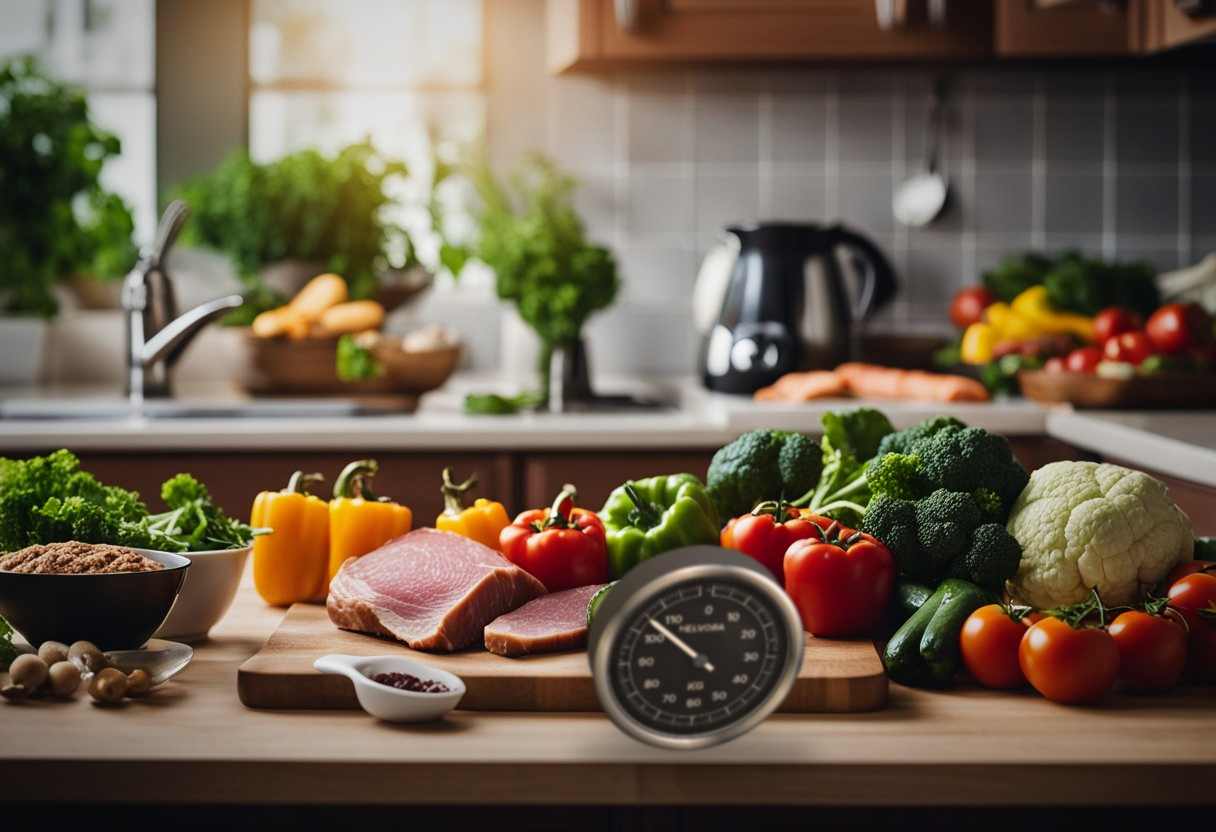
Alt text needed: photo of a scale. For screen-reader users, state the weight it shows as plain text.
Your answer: 105 kg
